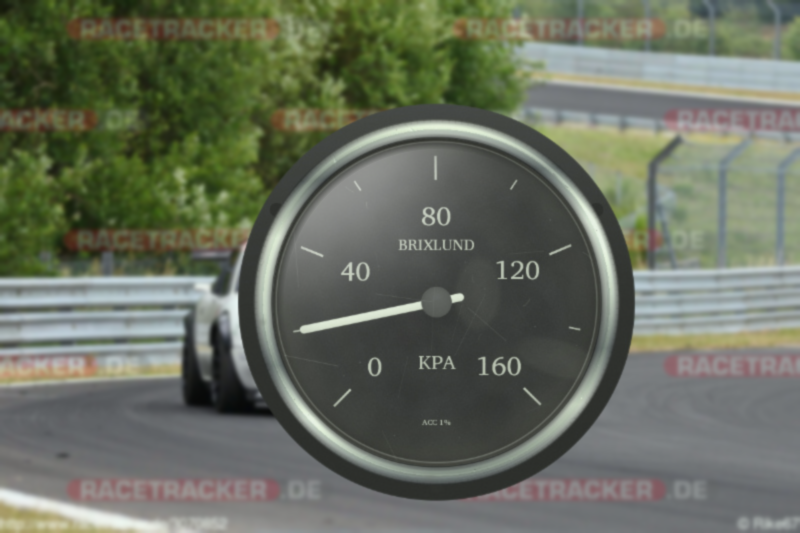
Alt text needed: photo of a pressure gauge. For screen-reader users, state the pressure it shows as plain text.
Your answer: 20 kPa
